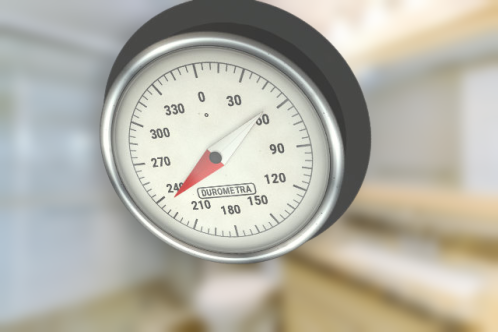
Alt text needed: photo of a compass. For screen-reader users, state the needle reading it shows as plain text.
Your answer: 235 °
